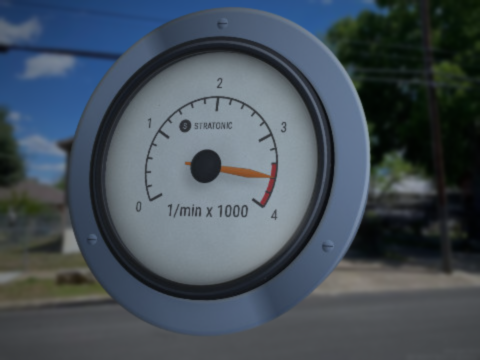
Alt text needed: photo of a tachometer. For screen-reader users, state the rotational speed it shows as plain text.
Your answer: 3600 rpm
